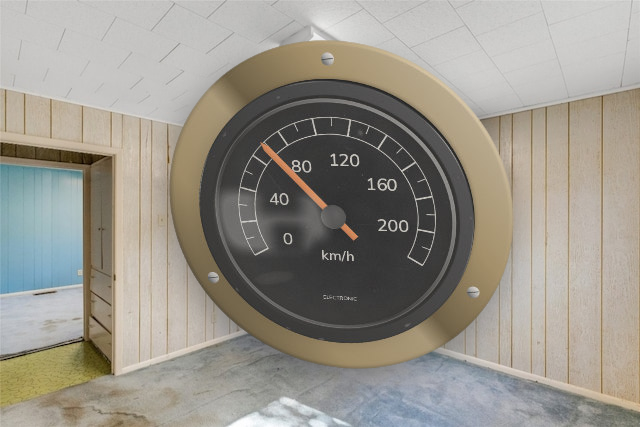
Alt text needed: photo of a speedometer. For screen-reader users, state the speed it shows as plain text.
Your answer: 70 km/h
